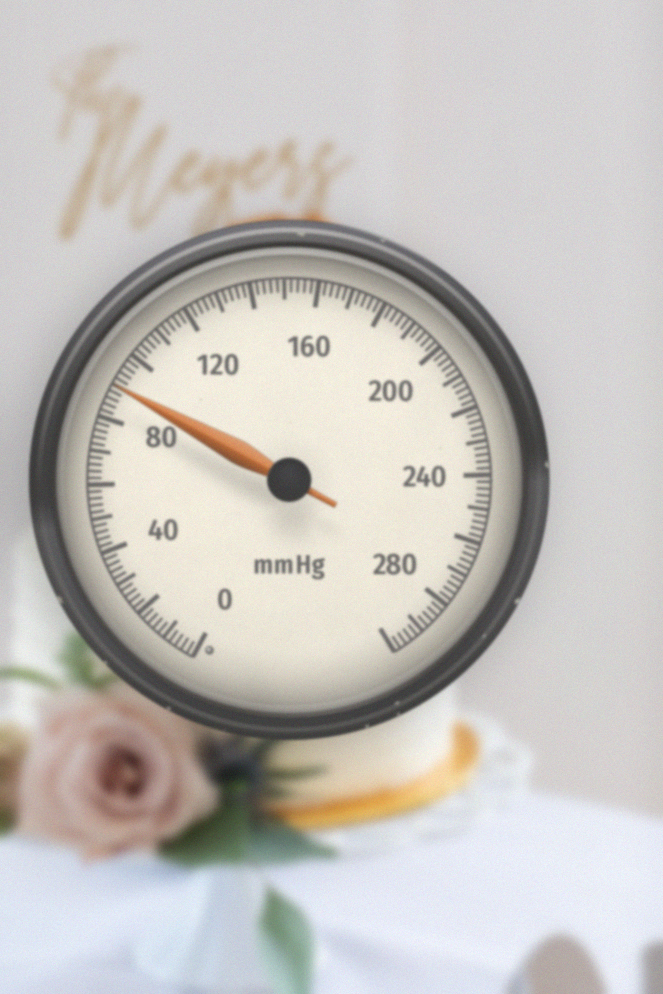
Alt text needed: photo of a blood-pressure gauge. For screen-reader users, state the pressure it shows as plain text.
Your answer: 90 mmHg
